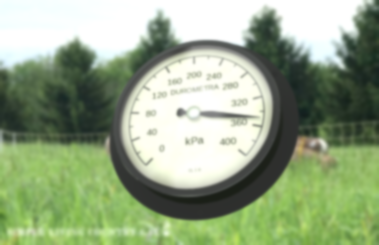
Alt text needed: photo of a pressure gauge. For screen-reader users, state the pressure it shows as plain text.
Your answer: 350 kPa
